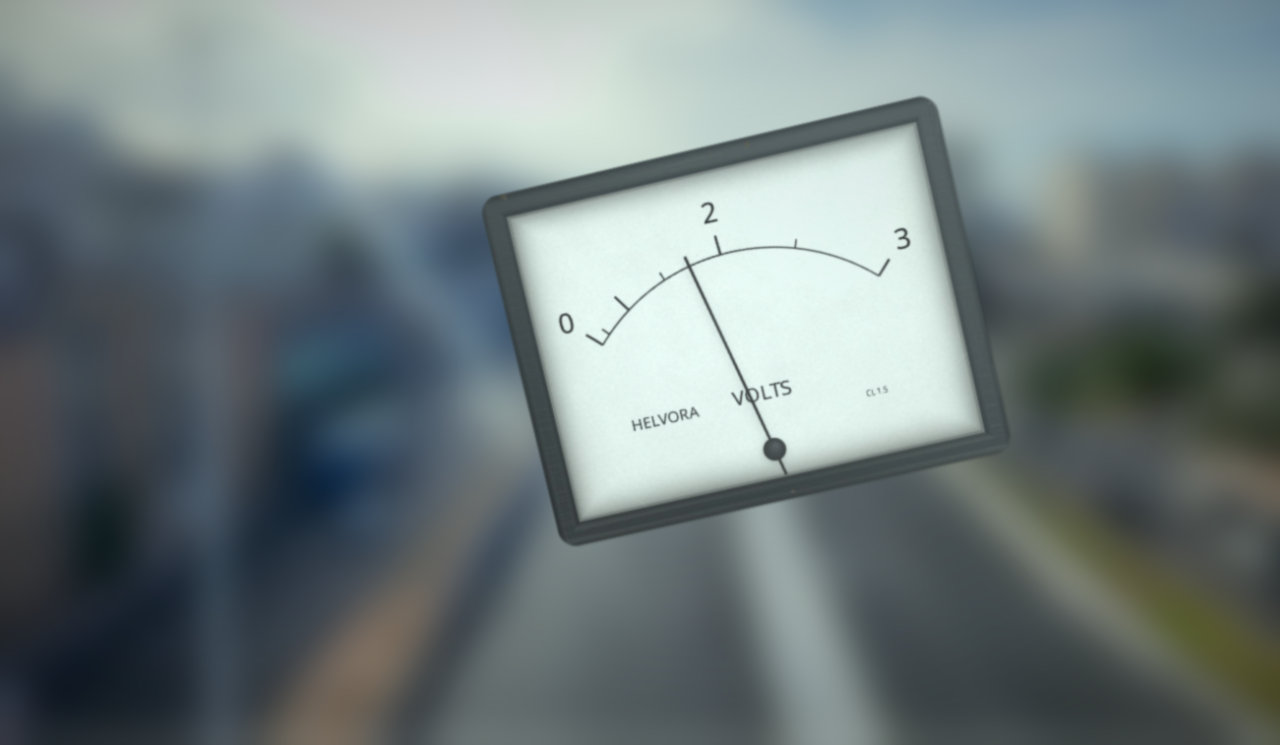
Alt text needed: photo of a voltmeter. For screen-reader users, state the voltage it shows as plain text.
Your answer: 1.75 V
